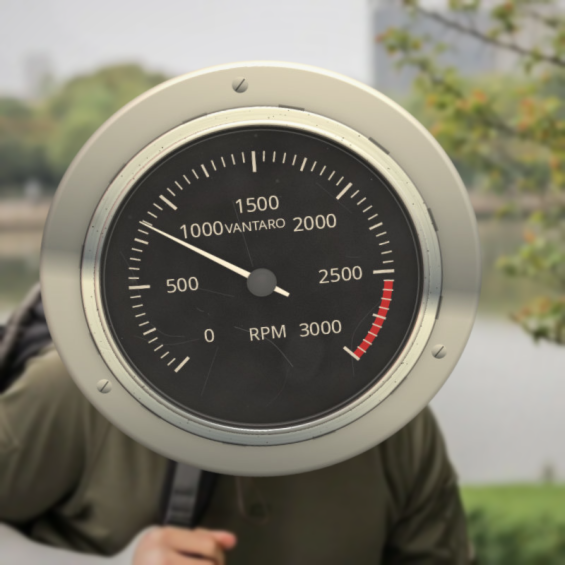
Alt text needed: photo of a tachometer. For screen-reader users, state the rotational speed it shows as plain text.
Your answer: 850 rpm
